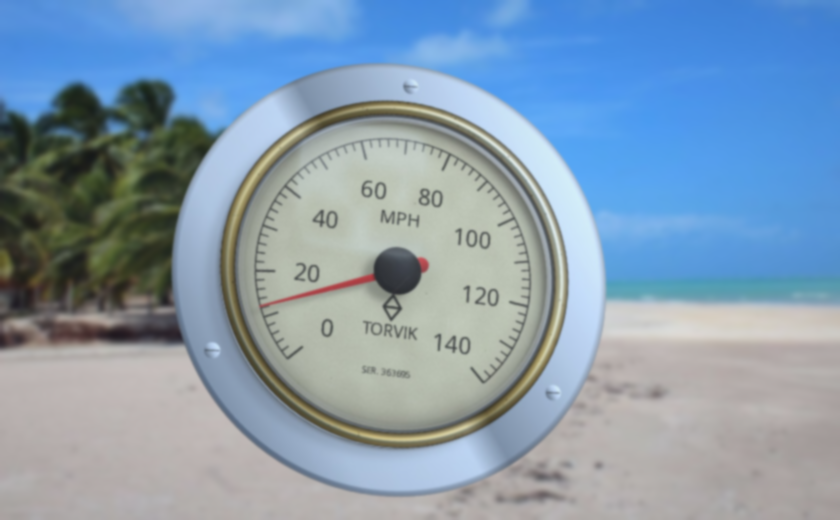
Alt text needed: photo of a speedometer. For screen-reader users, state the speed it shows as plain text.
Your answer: 12 mph
